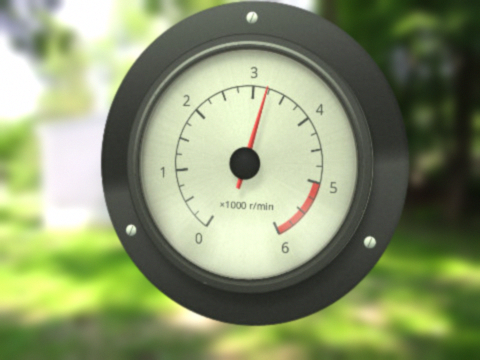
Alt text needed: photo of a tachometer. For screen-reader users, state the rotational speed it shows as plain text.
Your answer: 3250 rpm
